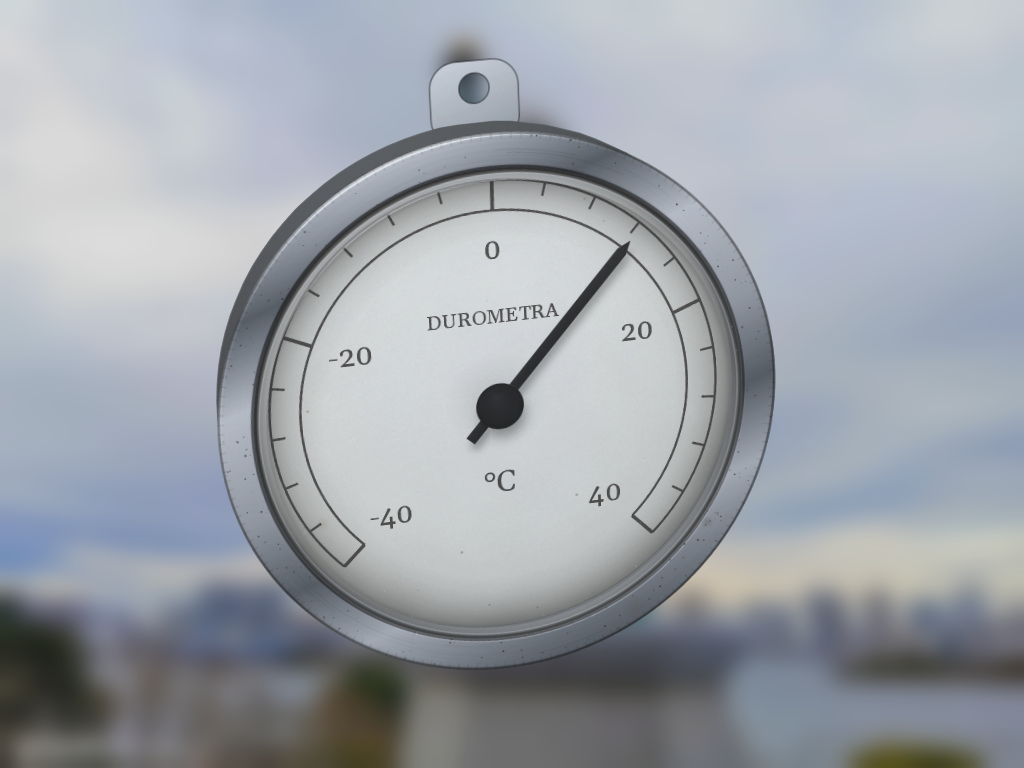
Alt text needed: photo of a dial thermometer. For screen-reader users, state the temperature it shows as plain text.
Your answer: 12 °C
